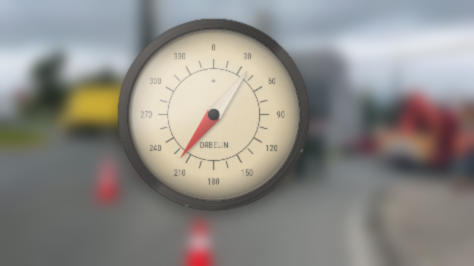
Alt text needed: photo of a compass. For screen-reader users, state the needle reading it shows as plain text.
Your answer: 217.5 °
